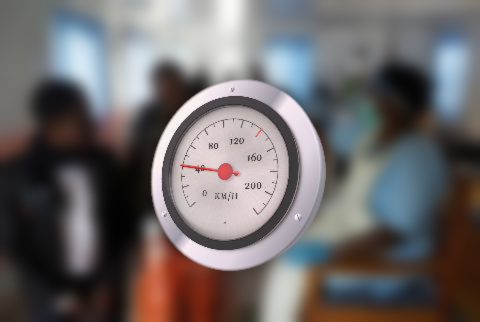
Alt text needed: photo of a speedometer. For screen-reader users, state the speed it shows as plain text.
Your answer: 40 km/h
